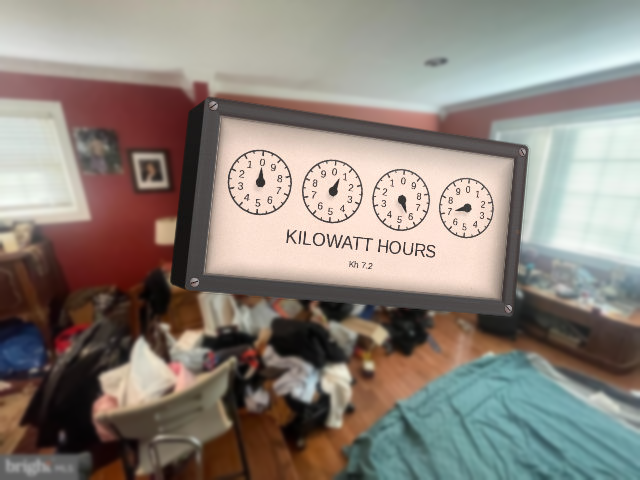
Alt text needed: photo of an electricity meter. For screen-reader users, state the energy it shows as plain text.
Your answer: 57 kWh
